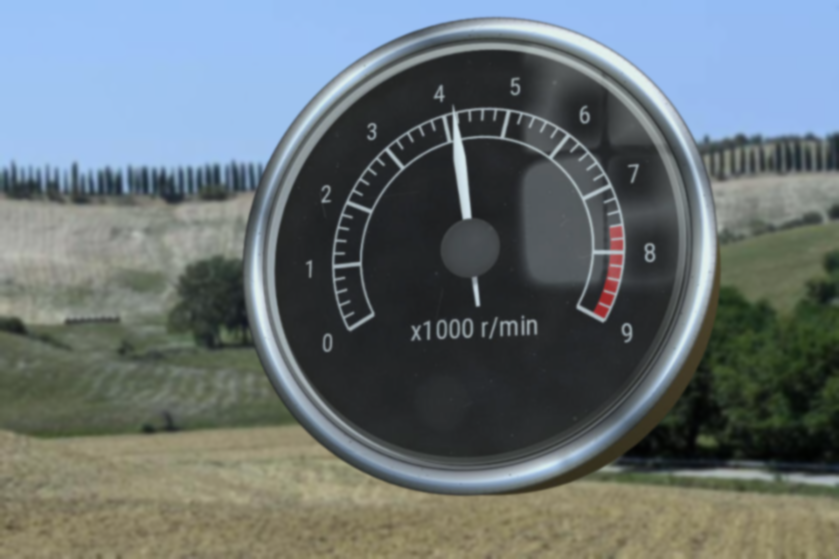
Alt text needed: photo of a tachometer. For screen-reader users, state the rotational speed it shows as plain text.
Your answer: 4200 rpm
